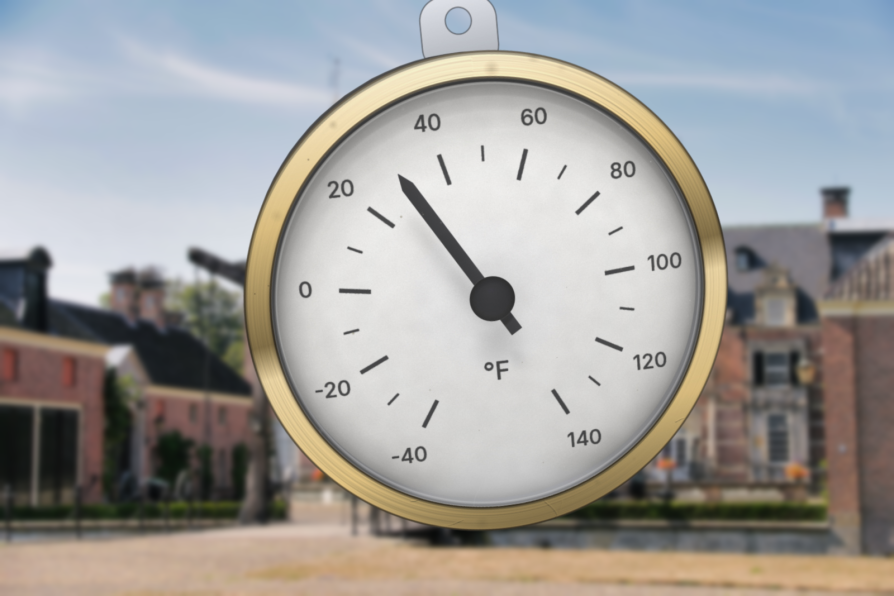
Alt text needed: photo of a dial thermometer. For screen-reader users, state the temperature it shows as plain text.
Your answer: 30 °F
